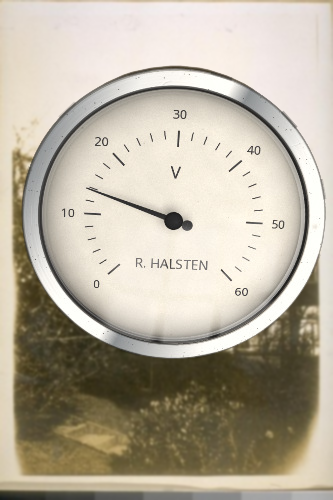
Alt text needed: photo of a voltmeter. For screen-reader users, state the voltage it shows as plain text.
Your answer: 14 V
